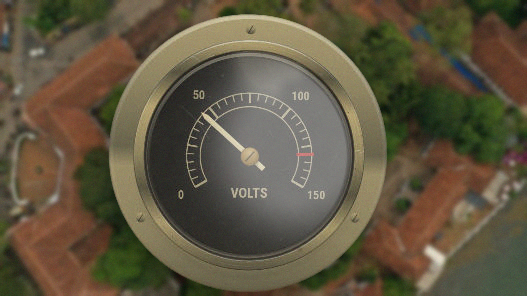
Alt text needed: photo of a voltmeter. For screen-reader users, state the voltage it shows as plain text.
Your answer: 45 V
